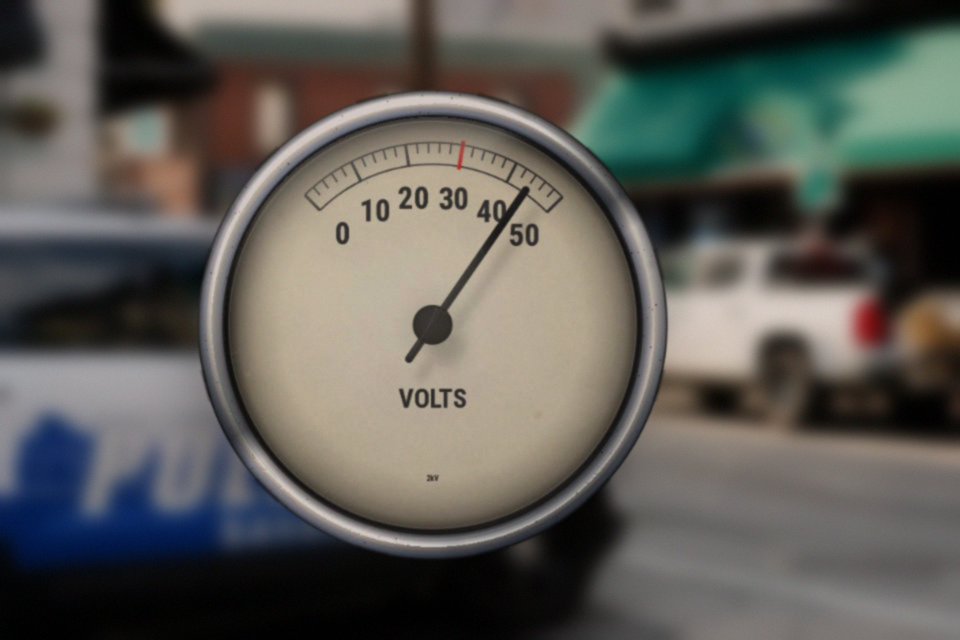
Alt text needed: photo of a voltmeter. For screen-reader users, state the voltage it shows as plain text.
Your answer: 44 V
